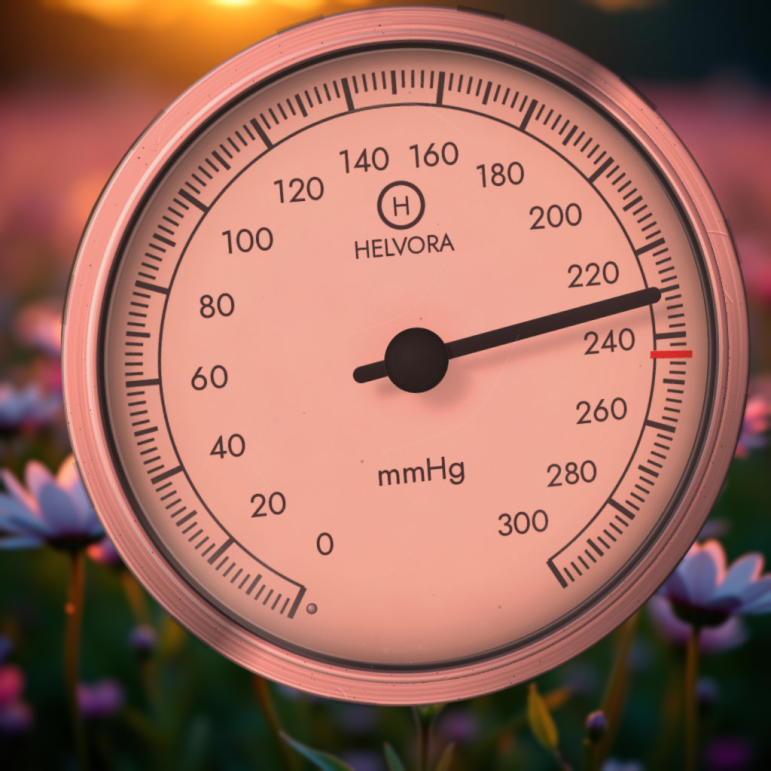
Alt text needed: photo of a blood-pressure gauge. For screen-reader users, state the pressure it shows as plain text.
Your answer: 230 mmHg
